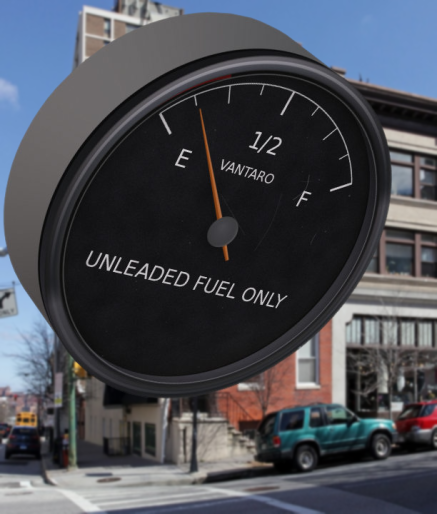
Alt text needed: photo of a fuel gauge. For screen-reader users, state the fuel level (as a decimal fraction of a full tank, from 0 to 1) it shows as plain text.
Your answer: 0.125
